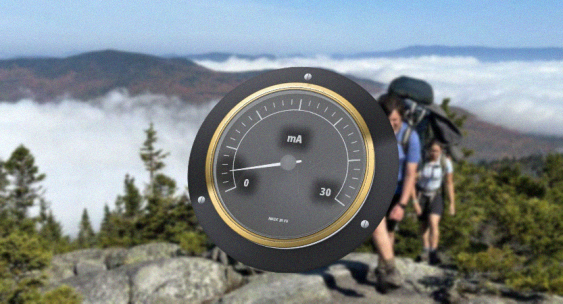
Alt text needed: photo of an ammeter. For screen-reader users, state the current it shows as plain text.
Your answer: 2 mA
